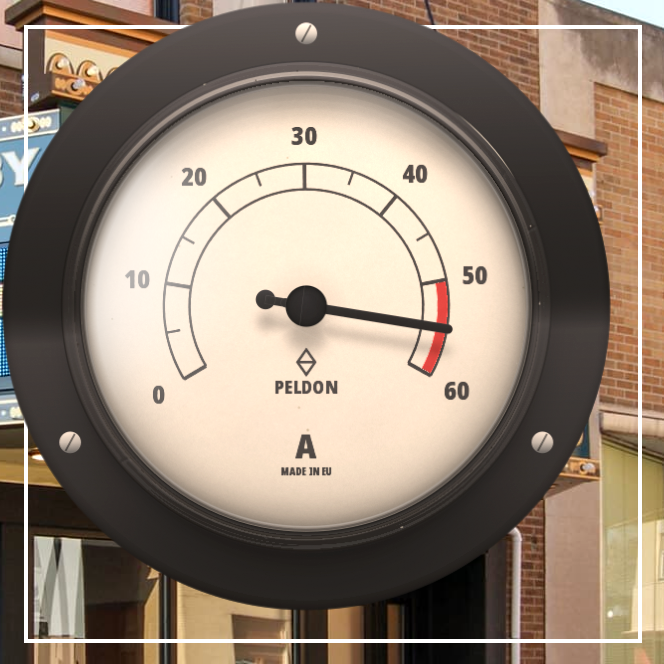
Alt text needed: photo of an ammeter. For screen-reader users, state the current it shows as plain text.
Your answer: 55 A
